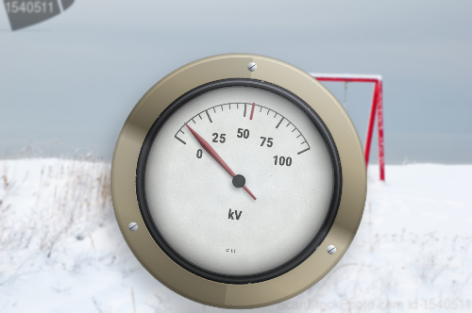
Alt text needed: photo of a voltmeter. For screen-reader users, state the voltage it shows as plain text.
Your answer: 10 kV
